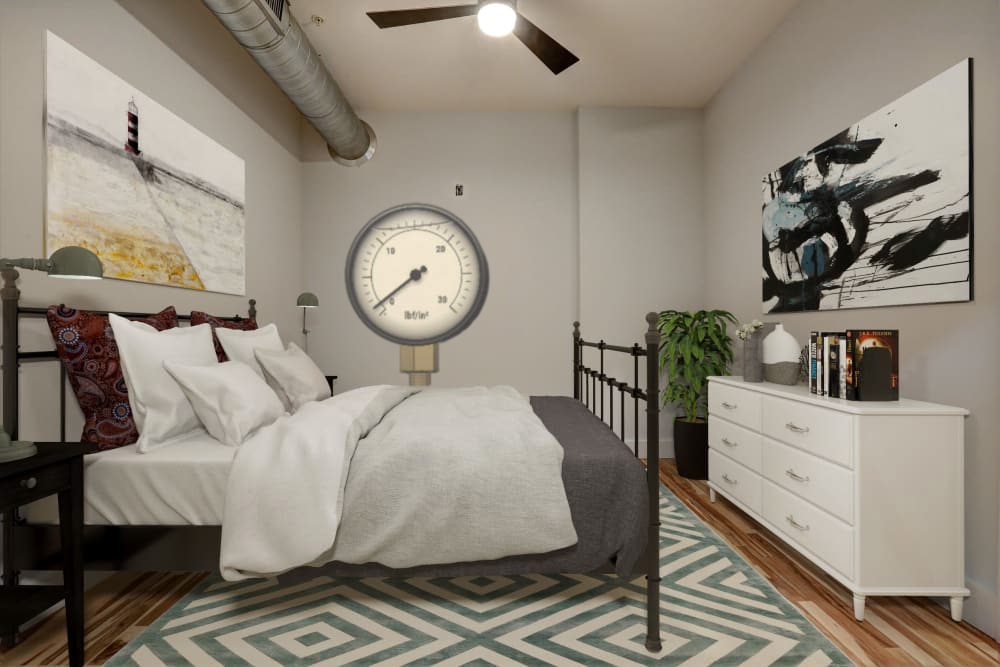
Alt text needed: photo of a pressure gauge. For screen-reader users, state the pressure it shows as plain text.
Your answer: 1 psi
